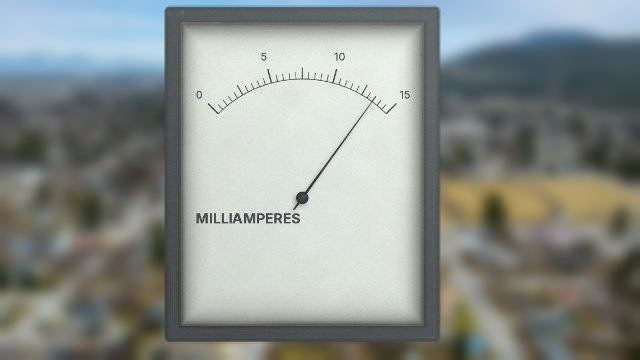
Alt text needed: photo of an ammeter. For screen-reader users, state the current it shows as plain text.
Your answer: 13.5 mA
